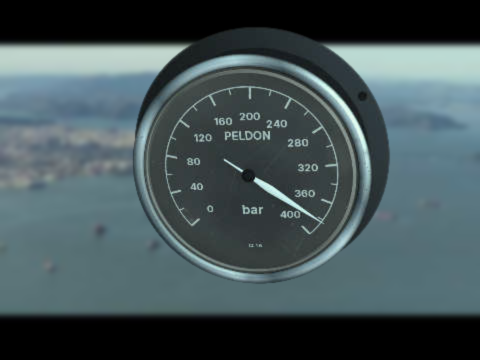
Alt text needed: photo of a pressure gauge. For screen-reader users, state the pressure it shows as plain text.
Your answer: 380 bar
